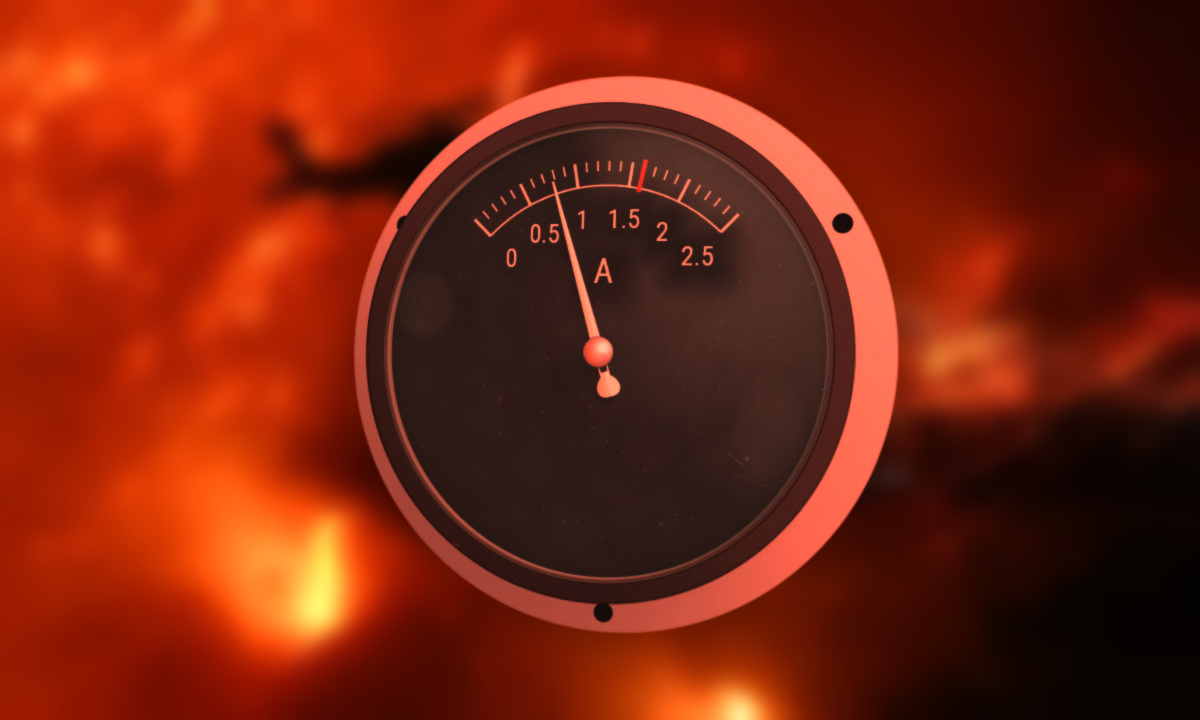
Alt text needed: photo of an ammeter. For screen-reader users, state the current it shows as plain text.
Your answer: 0.8 A
